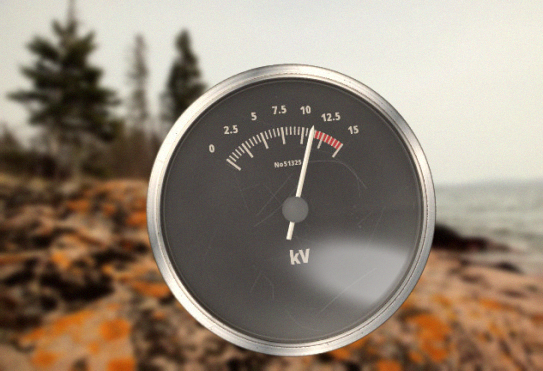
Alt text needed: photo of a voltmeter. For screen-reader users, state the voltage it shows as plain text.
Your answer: 11 kV
